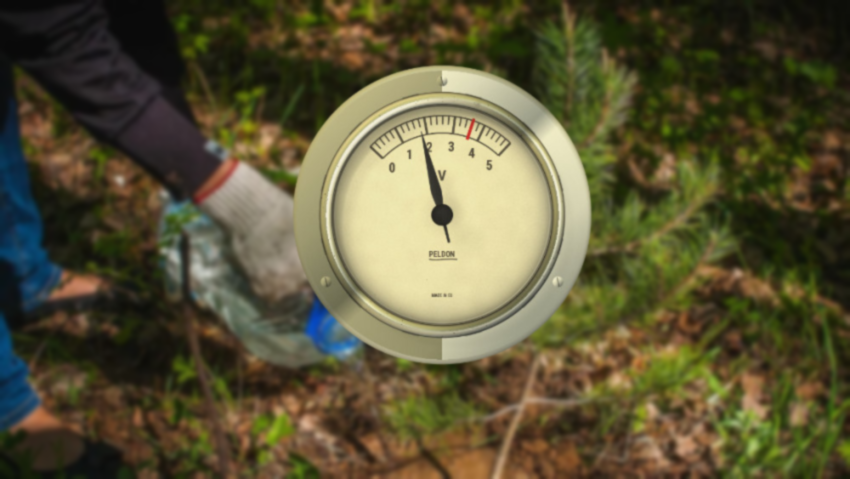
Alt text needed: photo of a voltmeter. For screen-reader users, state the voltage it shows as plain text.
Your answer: 1.8 V
